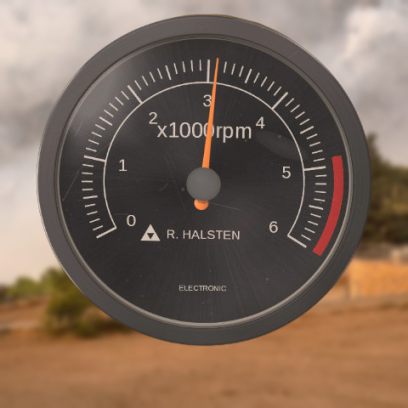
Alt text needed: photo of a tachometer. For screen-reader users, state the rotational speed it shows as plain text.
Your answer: 3100 rpm
